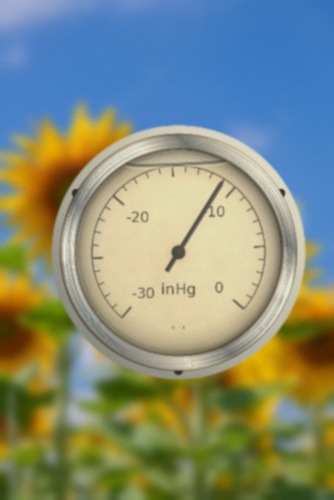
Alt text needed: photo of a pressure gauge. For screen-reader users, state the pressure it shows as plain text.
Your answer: -11 inHg
